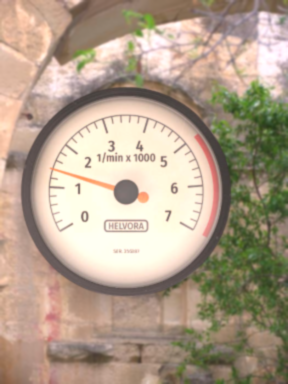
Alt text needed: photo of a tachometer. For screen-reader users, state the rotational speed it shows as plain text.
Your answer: 1400 rpm
